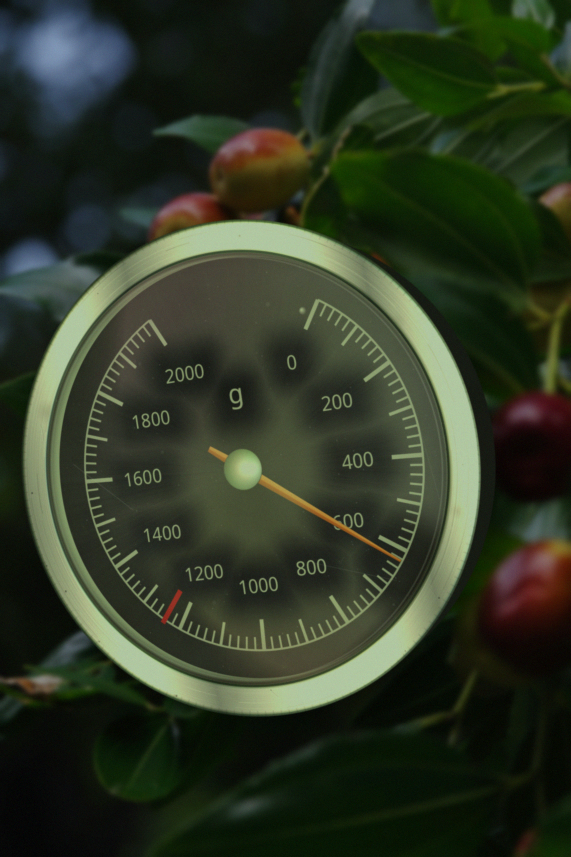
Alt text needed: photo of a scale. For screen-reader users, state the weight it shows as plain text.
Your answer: 620 g
